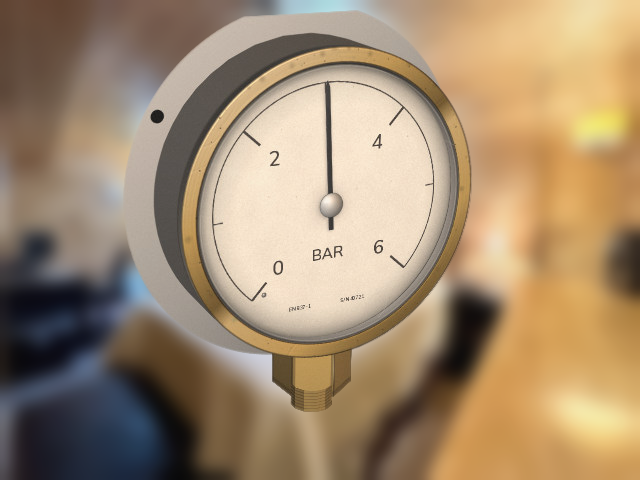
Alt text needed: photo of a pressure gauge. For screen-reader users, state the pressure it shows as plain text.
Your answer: 3 bar
